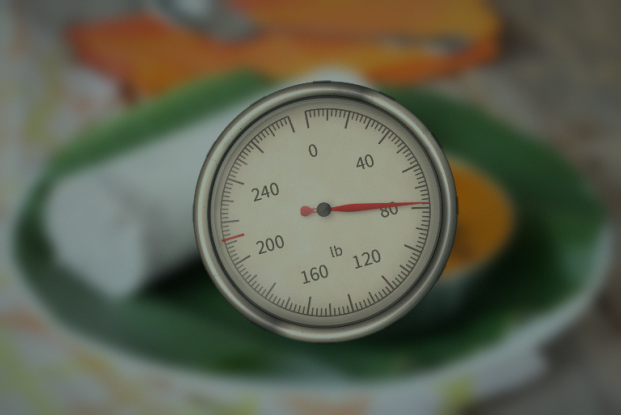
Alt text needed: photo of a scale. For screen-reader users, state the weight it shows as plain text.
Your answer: 78 lb
